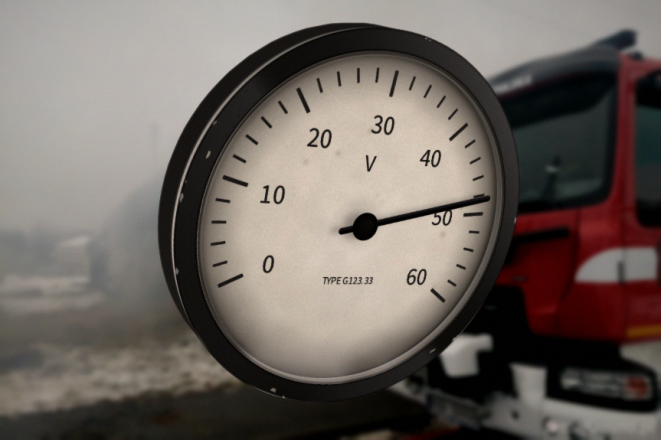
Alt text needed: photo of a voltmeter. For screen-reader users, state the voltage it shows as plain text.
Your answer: 48 V
